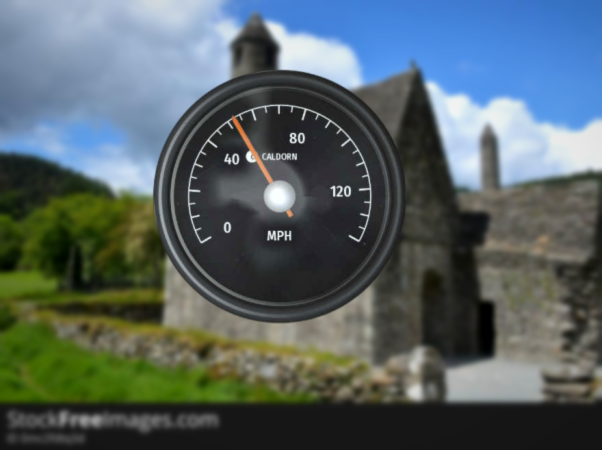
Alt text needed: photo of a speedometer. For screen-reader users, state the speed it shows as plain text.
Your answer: 52.5 mph
